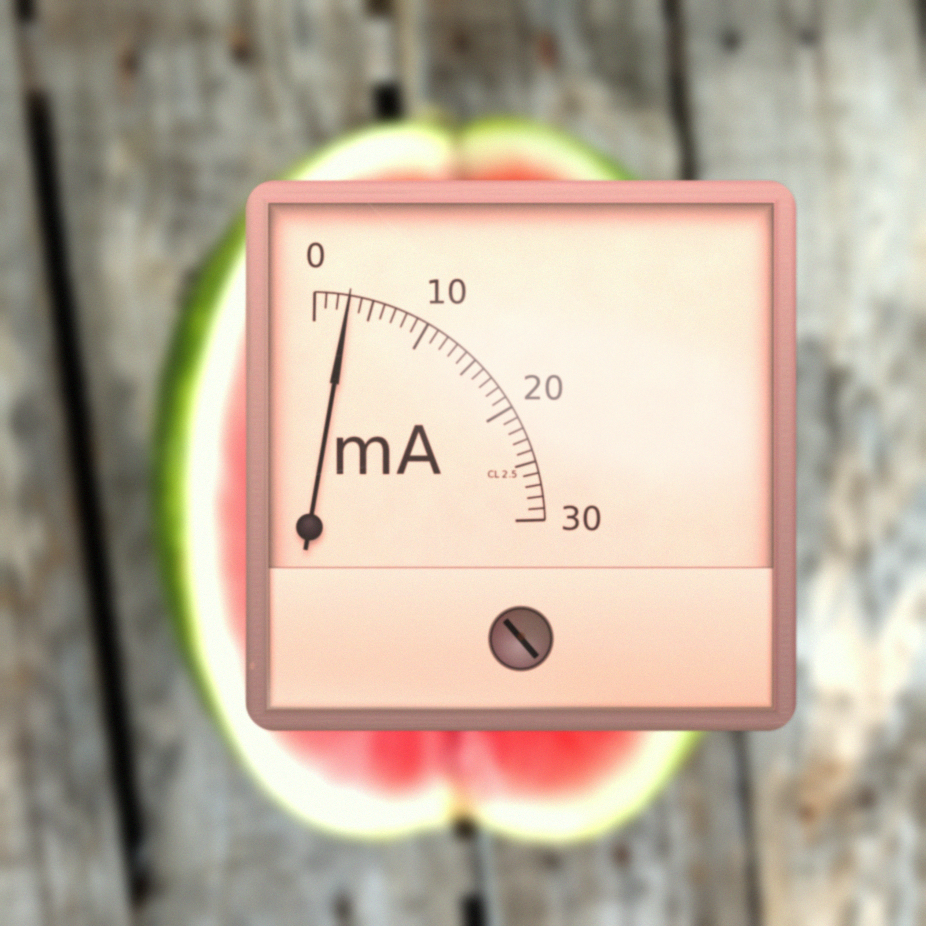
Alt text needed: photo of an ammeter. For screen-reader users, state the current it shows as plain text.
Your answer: 3 mA
